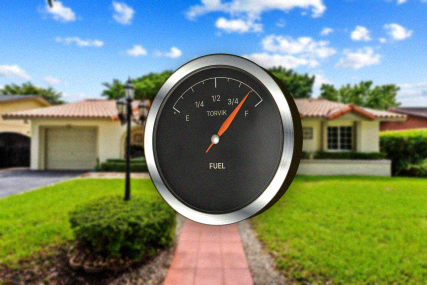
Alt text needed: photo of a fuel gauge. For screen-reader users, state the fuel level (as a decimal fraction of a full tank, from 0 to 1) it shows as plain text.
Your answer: 0.875
